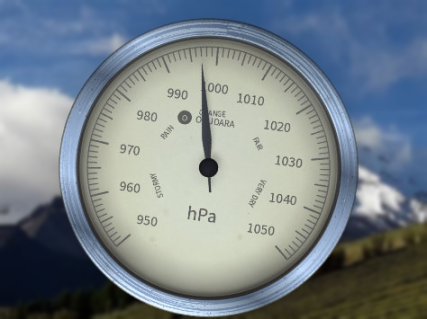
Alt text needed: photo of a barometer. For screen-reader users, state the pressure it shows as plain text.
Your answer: 997 hPa
